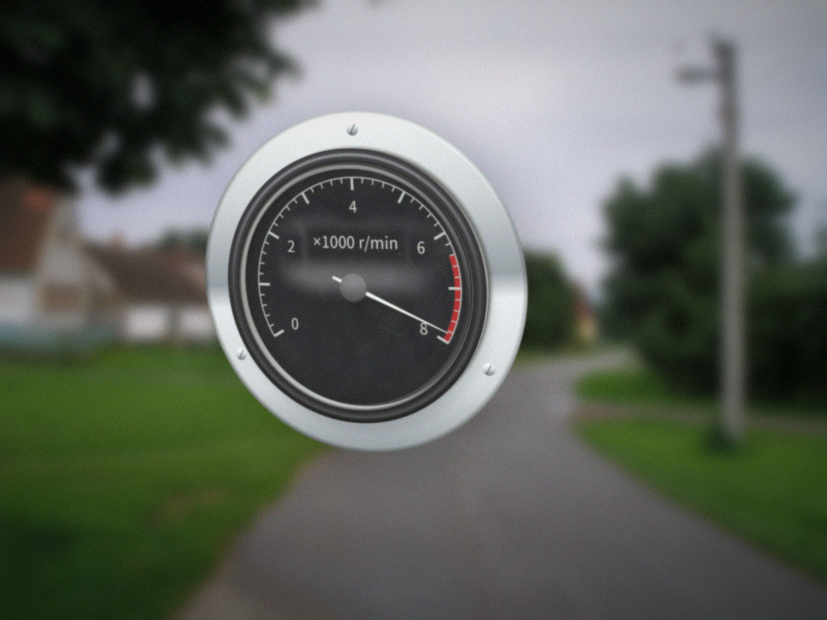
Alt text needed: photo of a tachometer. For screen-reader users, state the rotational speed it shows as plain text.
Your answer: 7800 rpm
